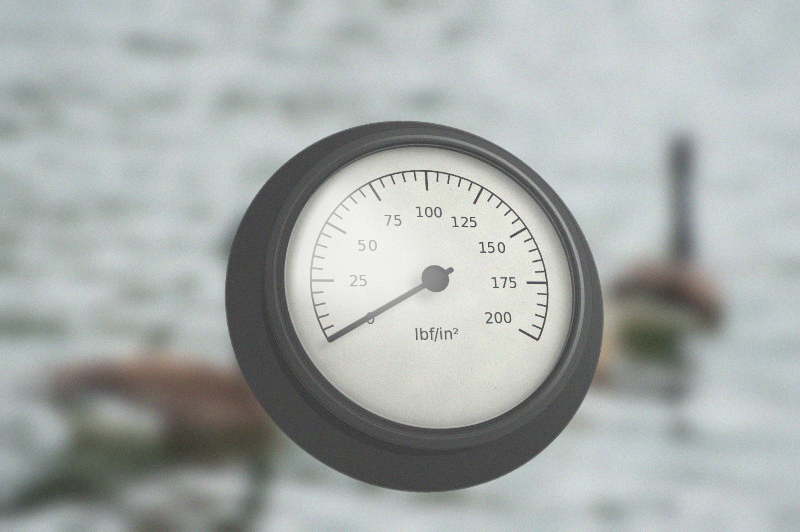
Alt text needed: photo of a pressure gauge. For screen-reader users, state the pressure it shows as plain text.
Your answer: 0 psi
